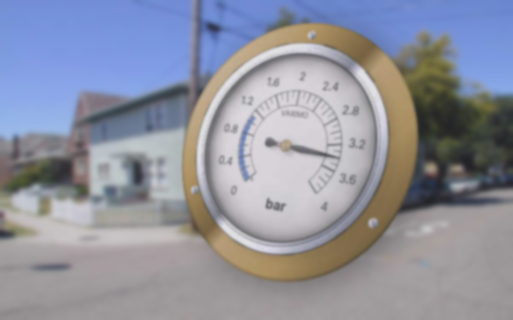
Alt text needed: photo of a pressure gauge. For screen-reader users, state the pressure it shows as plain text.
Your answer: 3.4 bar
